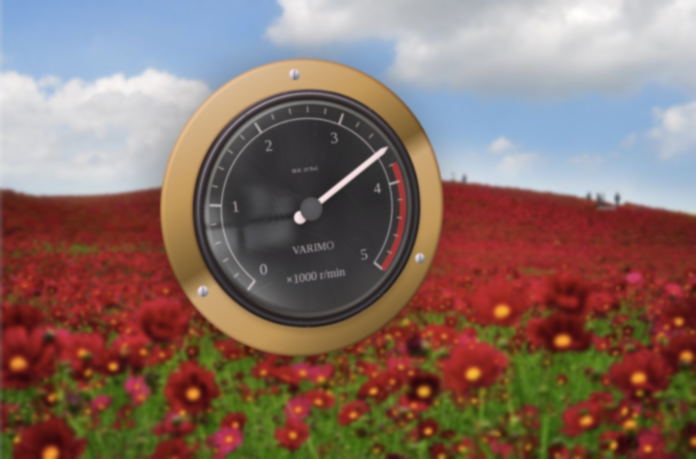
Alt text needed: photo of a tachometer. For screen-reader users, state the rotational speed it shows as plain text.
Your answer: 3600 rpm
